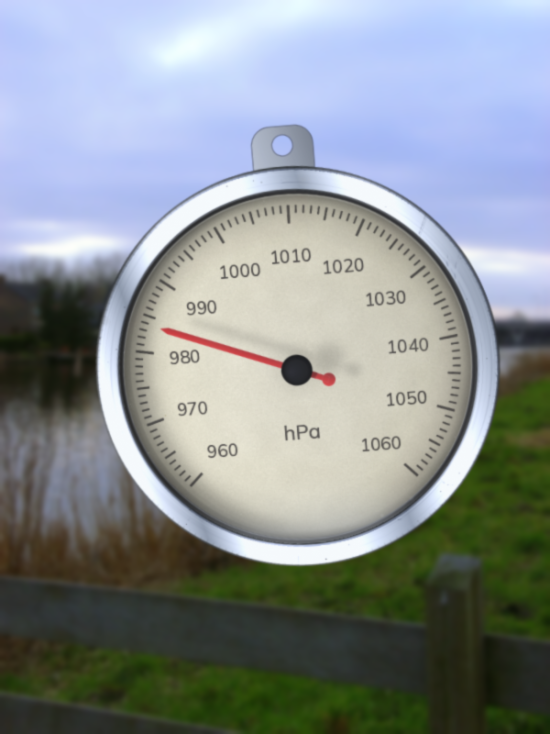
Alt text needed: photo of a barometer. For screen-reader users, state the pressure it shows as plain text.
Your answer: 984 hPa
